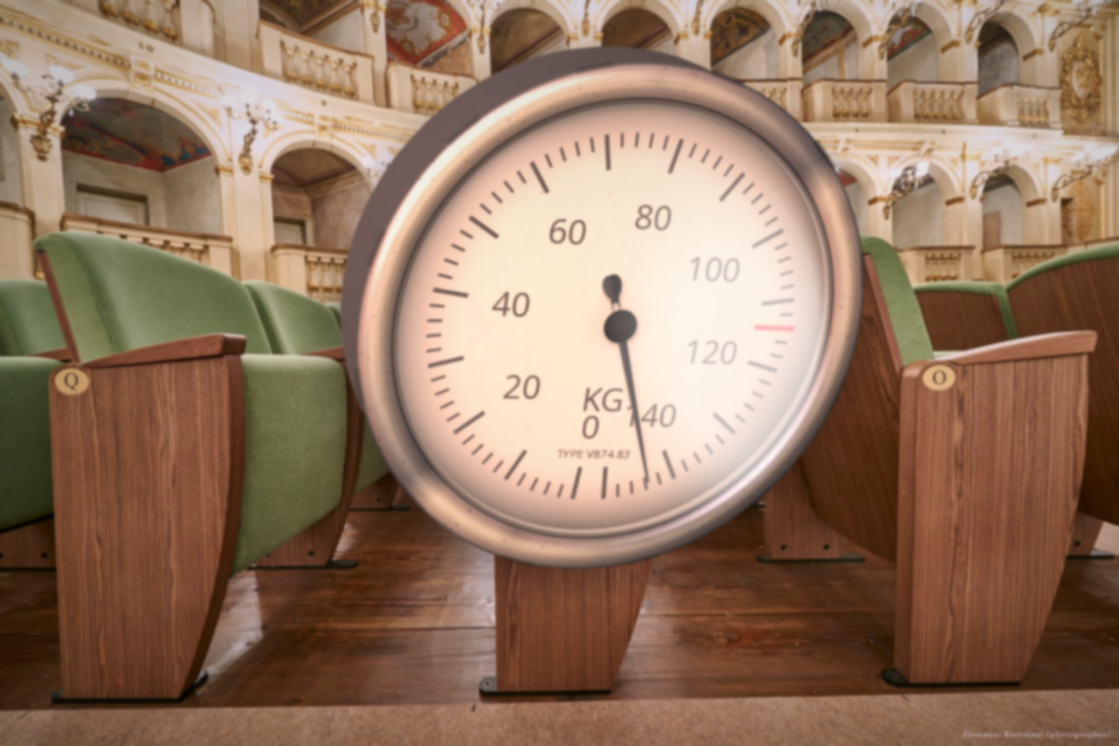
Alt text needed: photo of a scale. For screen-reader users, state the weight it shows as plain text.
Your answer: 144 kg
